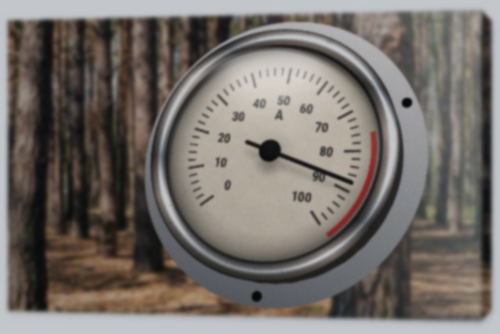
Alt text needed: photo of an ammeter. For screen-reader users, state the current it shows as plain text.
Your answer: 88 A
